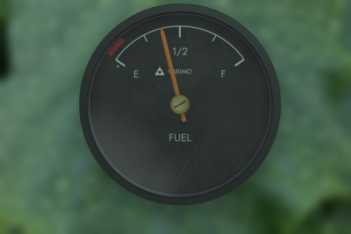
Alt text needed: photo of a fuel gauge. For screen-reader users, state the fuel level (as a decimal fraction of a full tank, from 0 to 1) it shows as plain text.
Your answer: 0.375
